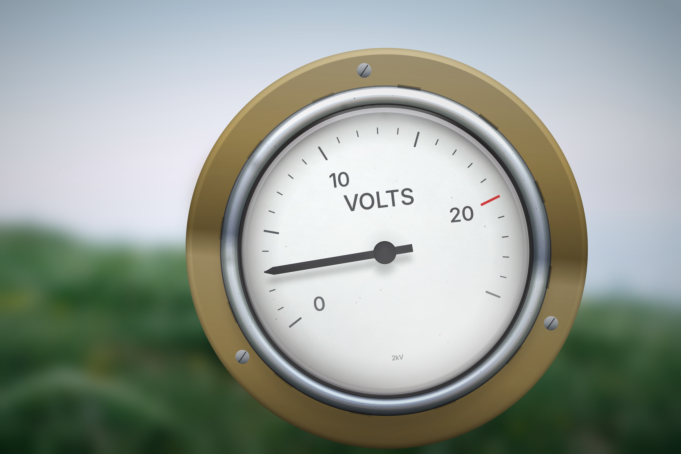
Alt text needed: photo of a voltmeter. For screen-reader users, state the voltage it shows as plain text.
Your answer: 3 V
